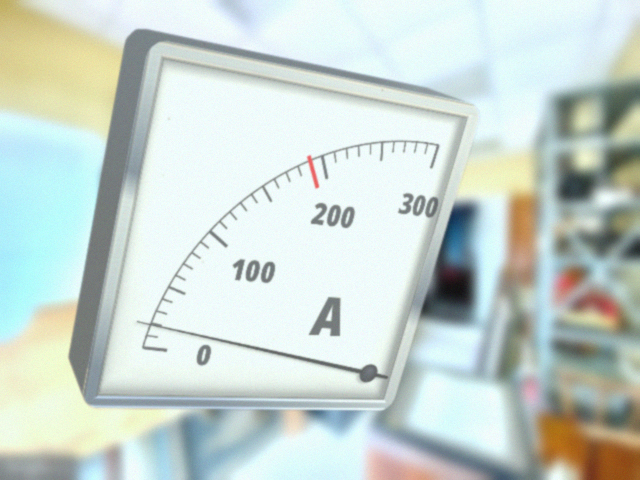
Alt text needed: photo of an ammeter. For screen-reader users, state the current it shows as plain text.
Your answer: 20 A
